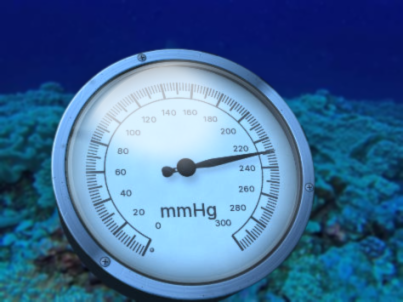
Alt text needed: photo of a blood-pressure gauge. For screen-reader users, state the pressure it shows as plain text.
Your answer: 230 mmHg
